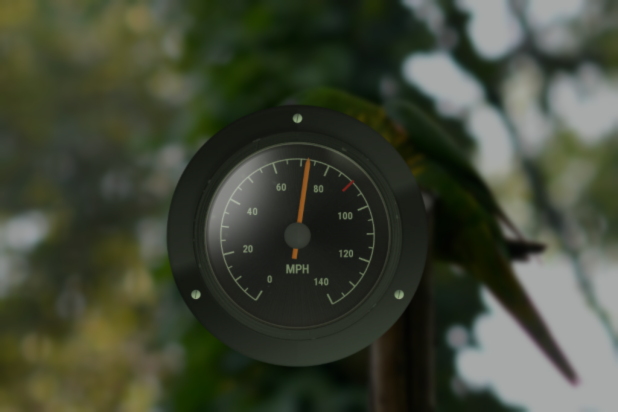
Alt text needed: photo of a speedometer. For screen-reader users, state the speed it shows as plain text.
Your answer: 72.5 mph
